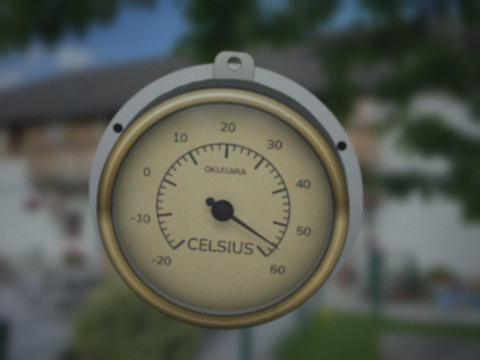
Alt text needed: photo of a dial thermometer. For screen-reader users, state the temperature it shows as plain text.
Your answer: 56 °C
